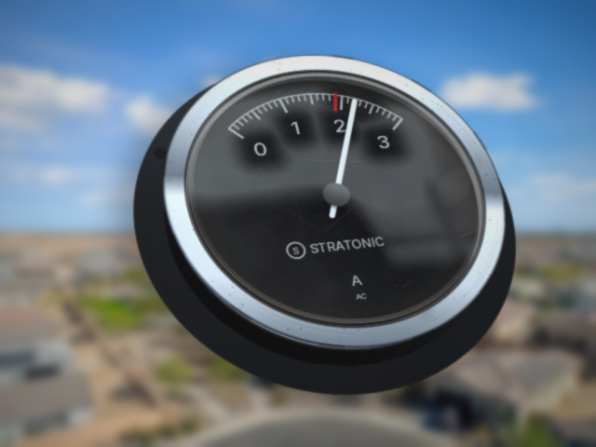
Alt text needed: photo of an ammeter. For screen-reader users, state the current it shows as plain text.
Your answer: 2.2 A
